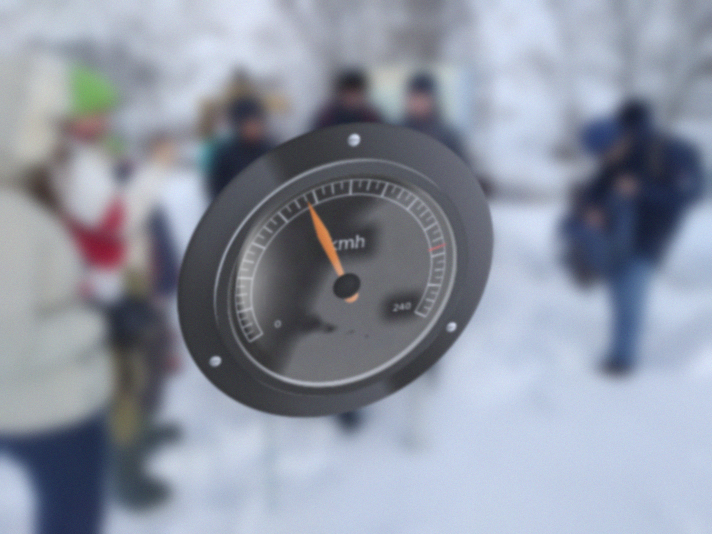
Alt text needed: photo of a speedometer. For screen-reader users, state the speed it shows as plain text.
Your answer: 95 km/h
